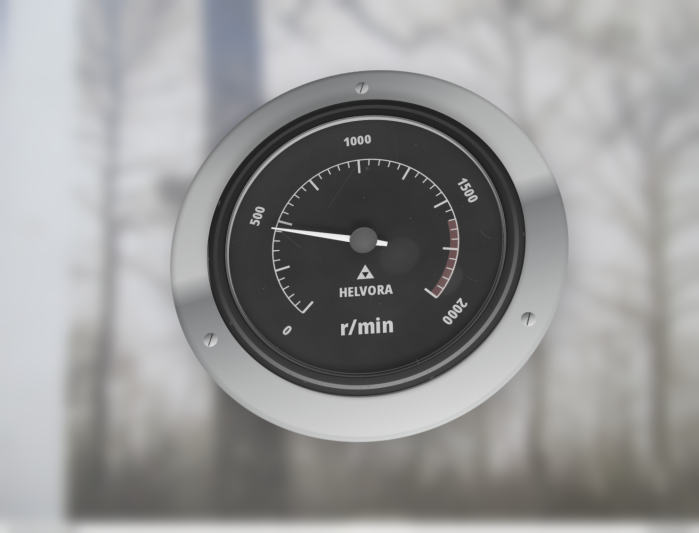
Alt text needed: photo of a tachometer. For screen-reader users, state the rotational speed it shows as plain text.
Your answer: 450 rpm
